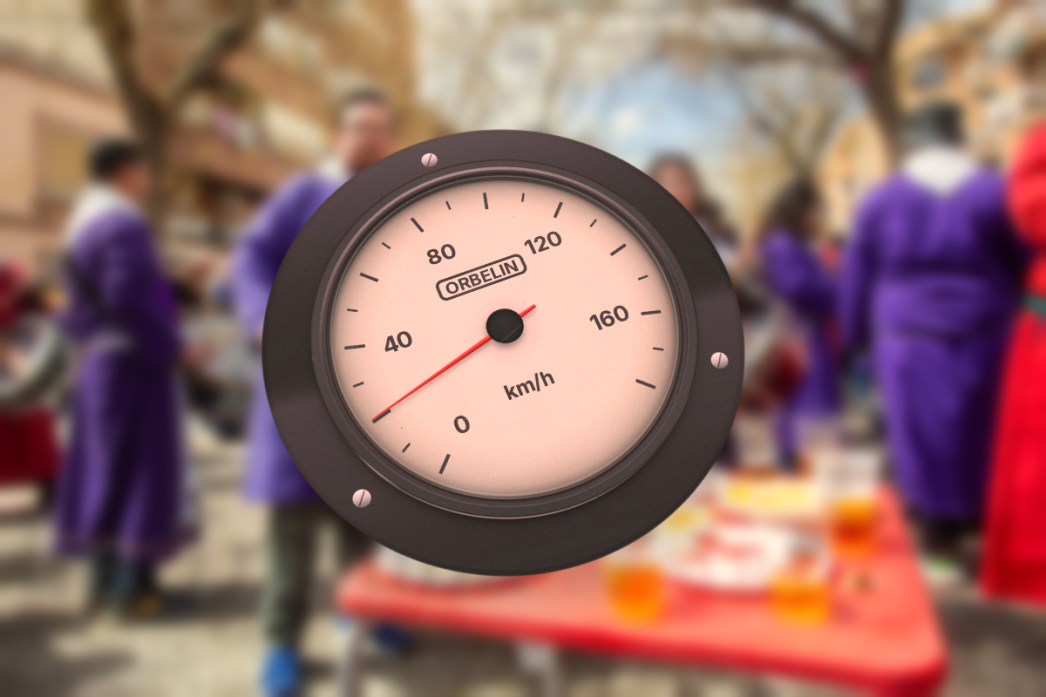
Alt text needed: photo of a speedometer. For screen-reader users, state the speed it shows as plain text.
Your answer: 20 km/h
